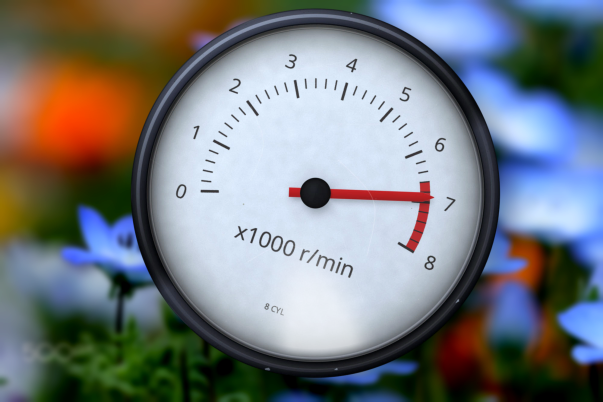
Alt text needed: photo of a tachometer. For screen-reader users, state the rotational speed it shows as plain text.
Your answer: 6900 rpm
